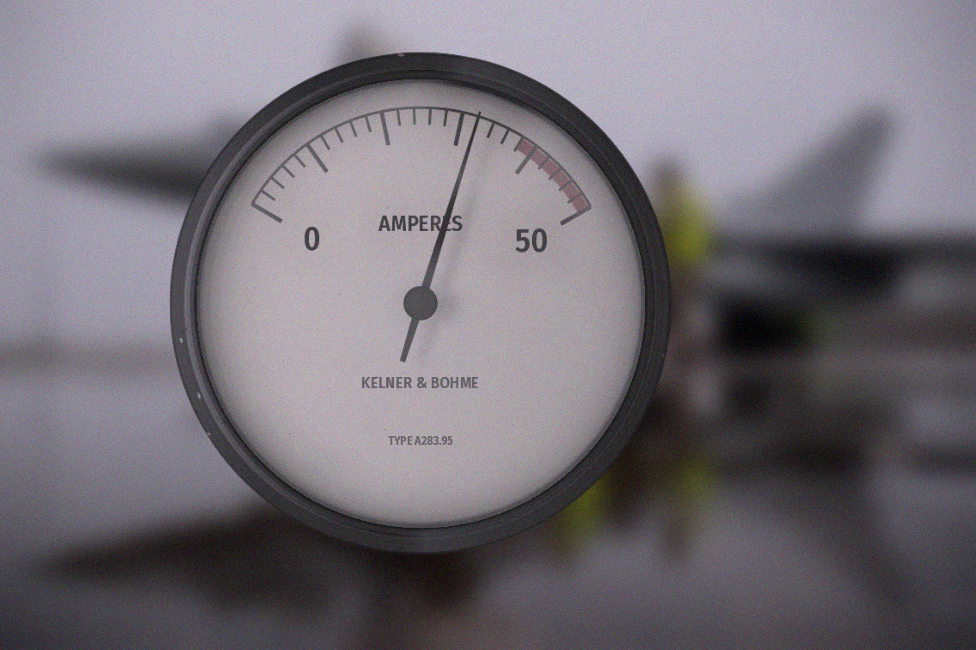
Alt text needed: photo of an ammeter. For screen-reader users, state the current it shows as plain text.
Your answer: 32 A
